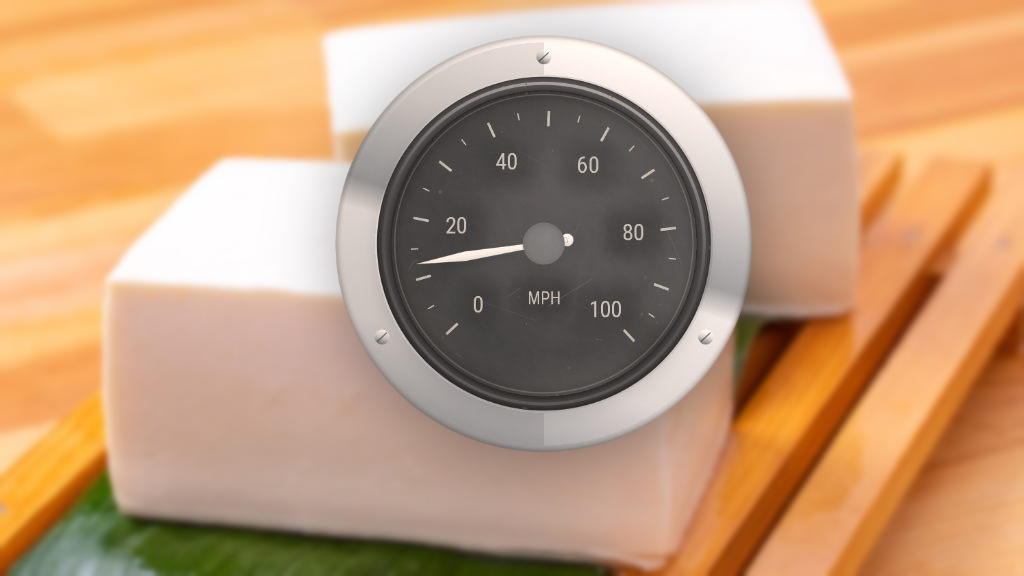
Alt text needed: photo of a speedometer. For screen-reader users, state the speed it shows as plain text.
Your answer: 12.5 mph
